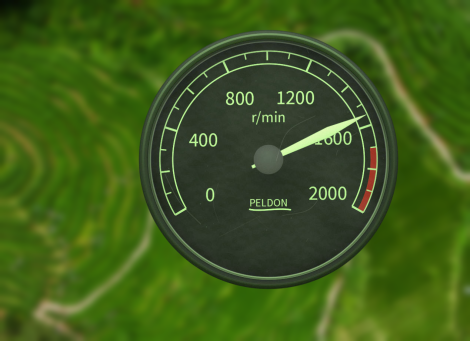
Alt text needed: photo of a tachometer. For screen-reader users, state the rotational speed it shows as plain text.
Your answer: 1550 rpm
